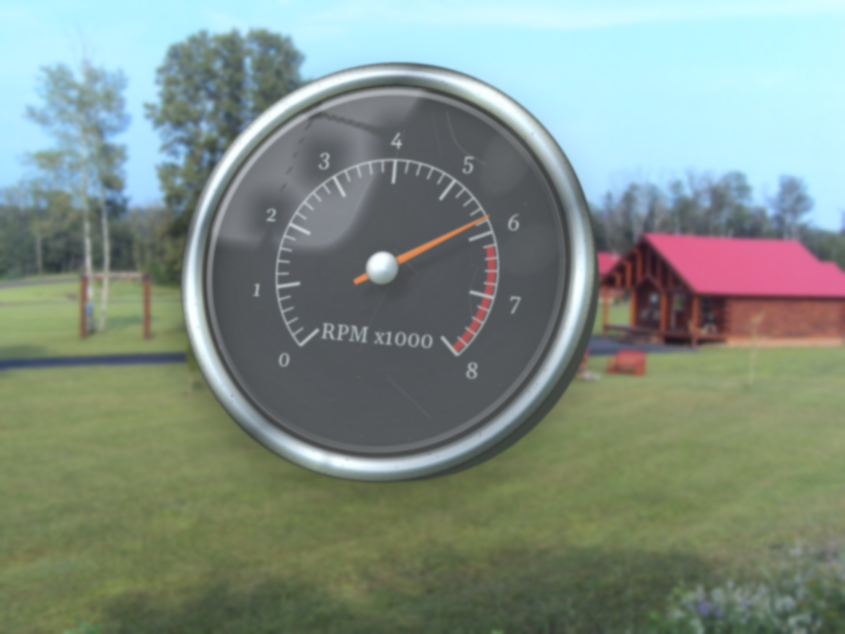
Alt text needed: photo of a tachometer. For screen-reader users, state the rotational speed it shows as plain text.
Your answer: 5800 rpm
